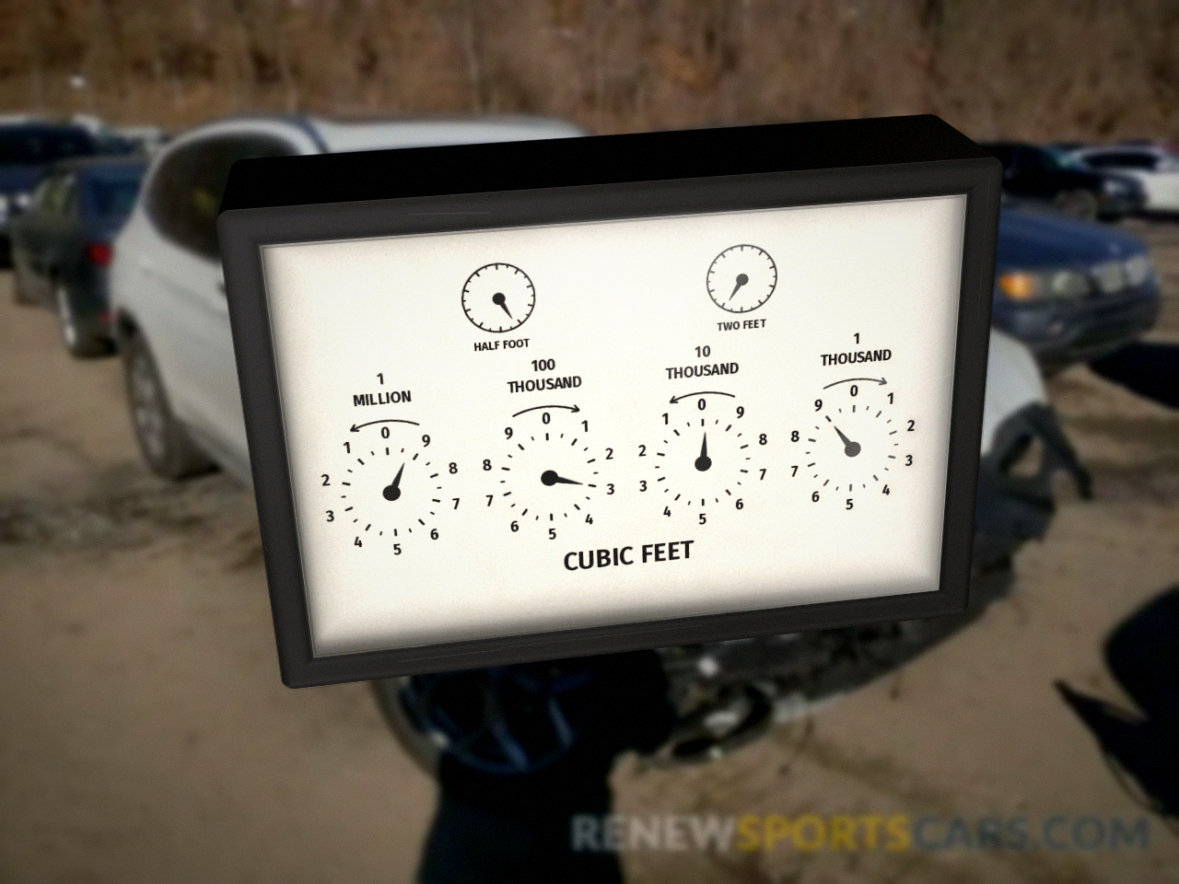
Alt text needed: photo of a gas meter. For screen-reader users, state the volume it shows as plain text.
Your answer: 929900 ft³
